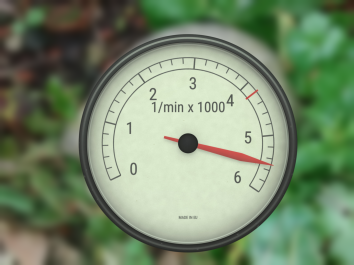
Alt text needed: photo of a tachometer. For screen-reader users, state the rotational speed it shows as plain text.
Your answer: 5500 rpm
